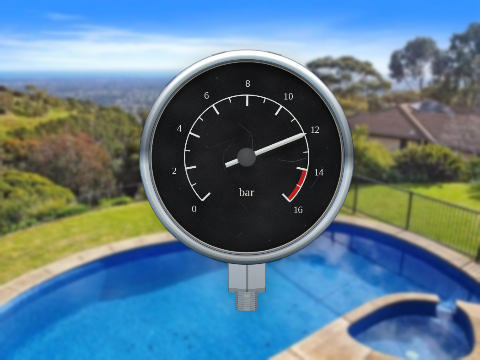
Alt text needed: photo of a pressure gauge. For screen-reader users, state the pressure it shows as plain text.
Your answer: 12 bar
